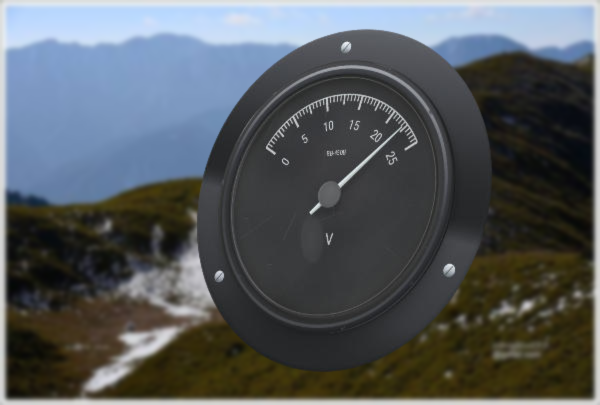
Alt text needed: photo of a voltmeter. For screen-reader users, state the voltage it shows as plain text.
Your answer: 22.5 V
